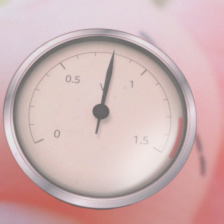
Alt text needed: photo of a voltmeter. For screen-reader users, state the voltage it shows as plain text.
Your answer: 0.8 V
